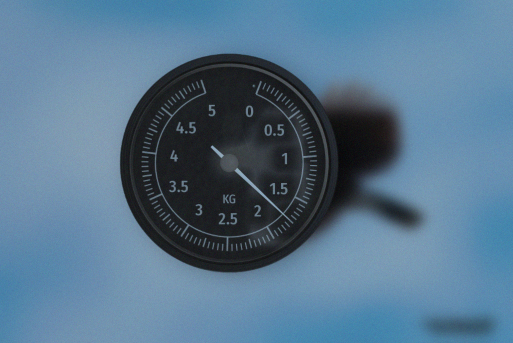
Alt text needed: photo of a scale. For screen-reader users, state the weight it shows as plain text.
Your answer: 1.75 kg
